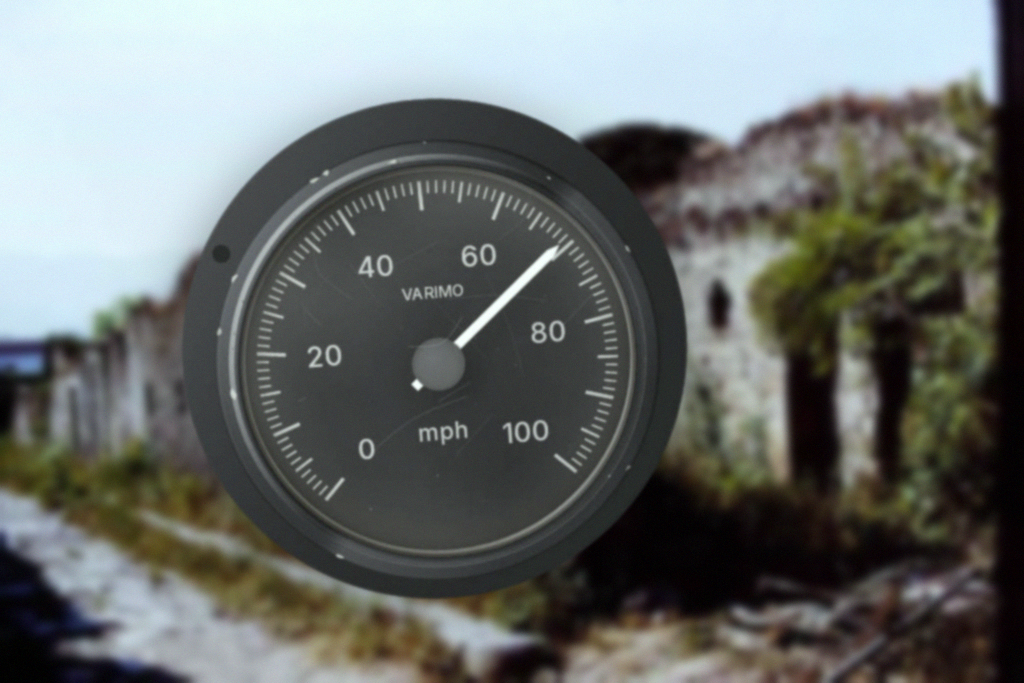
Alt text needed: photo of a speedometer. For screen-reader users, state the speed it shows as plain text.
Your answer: 69 mph
